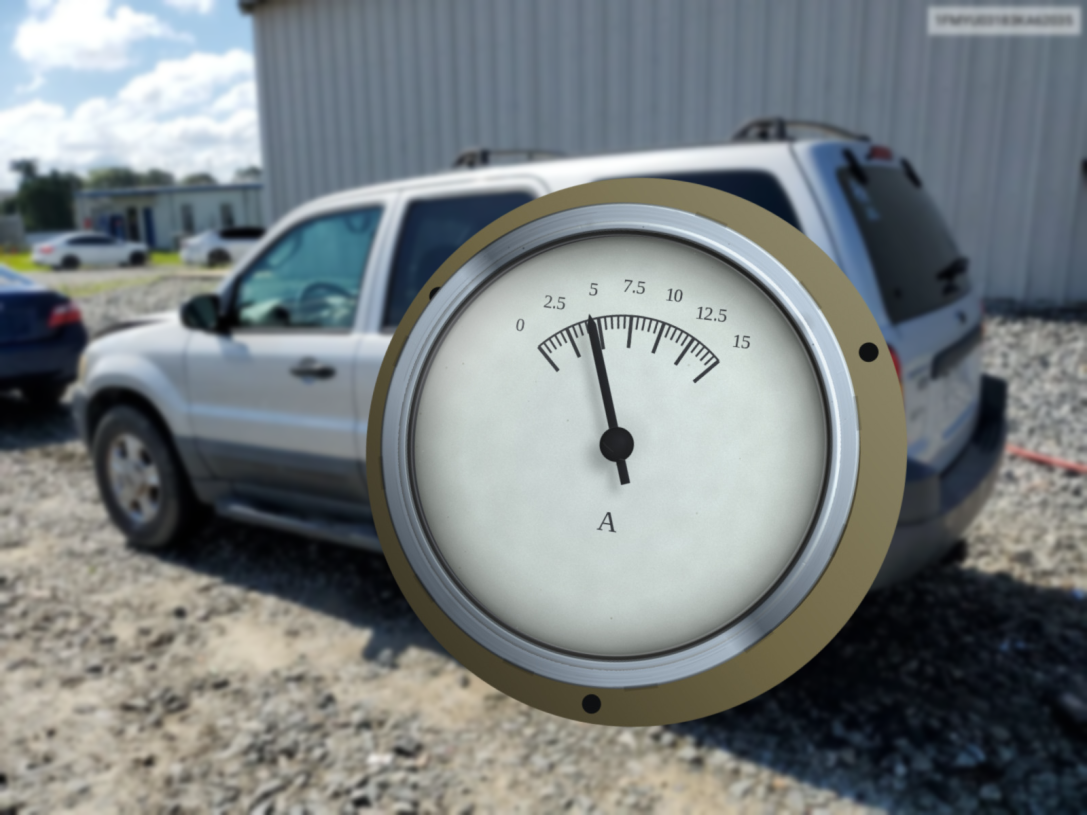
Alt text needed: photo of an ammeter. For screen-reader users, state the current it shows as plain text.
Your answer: 4.5 A
